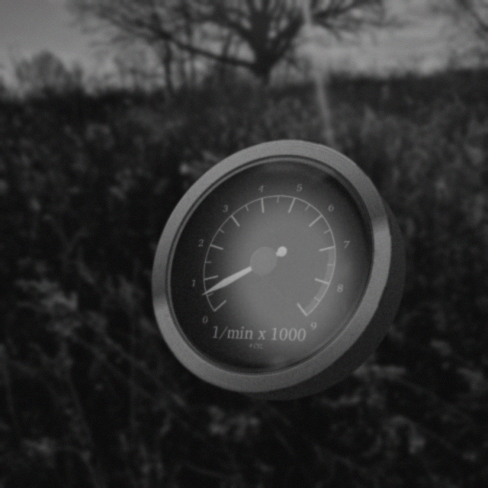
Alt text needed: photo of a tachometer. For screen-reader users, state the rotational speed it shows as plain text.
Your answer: 500 rpm
